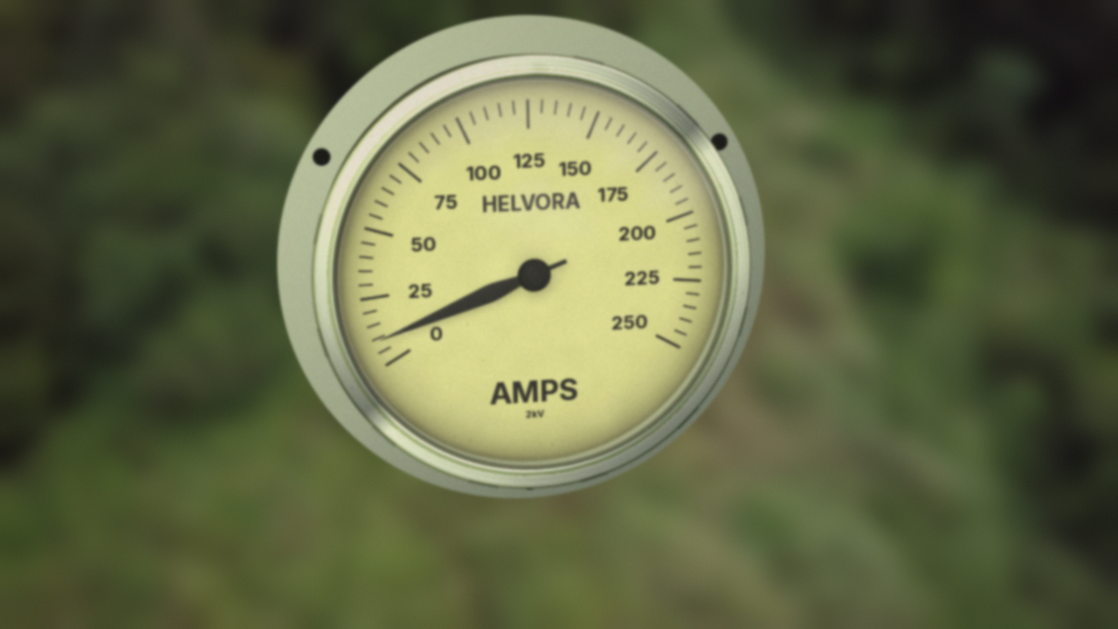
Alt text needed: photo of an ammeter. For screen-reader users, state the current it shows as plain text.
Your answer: 10 A
